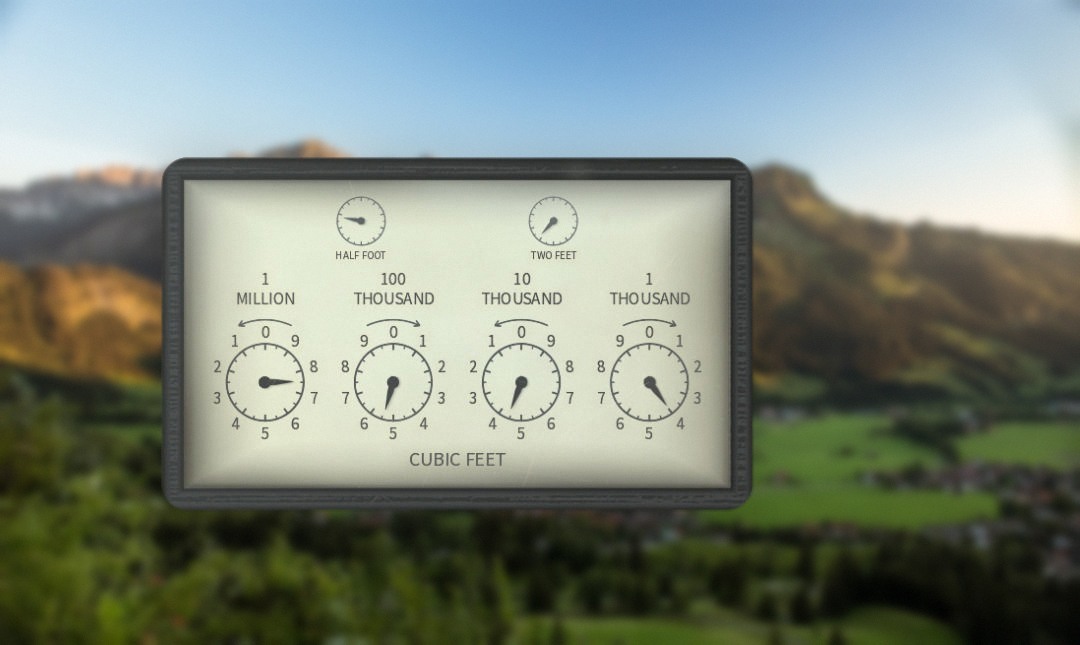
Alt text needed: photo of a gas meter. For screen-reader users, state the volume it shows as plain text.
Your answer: 754400 ft³
